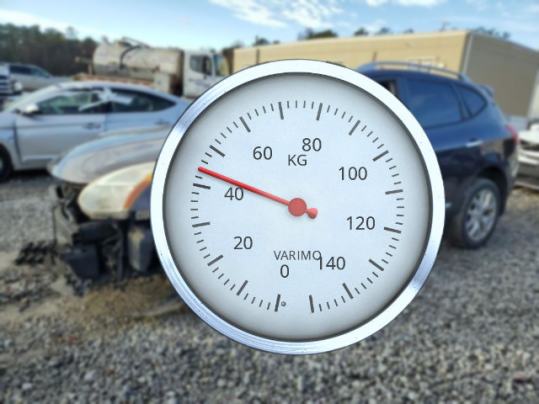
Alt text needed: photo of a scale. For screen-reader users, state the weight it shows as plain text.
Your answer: 44 kg
